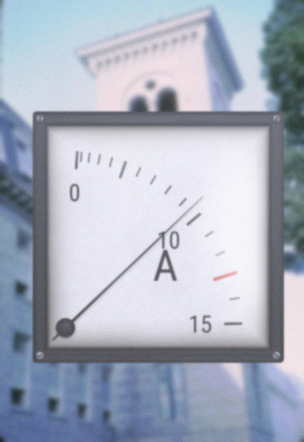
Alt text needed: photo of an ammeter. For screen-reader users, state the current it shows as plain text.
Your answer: 9.5 A
